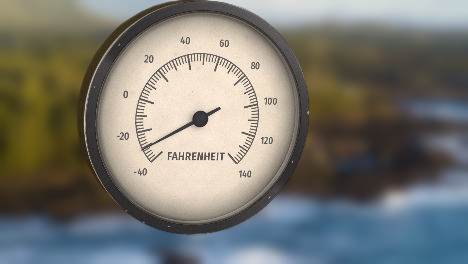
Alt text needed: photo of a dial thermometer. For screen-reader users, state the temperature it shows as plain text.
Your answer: -30 °F
